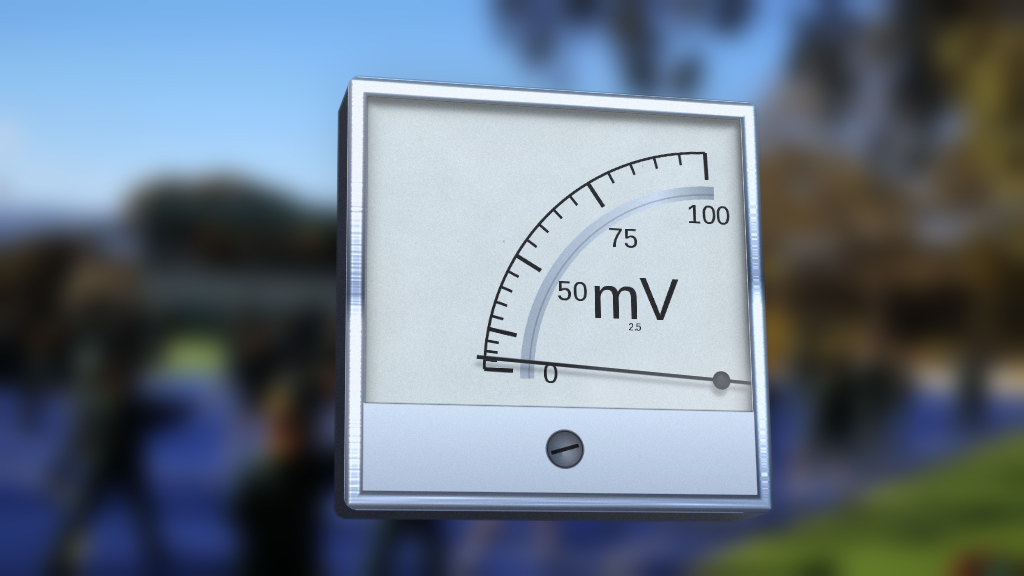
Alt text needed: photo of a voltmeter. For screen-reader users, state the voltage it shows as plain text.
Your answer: 10 mV
